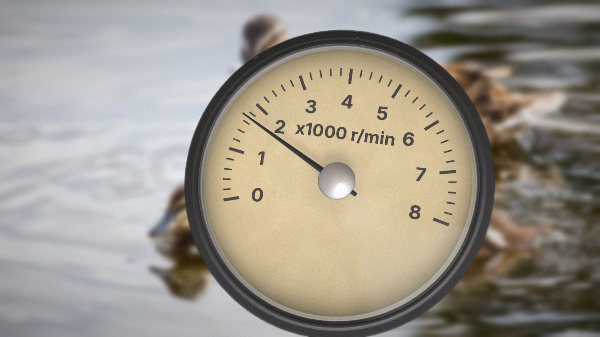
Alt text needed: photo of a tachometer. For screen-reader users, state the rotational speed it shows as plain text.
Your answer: 1700 rpm
